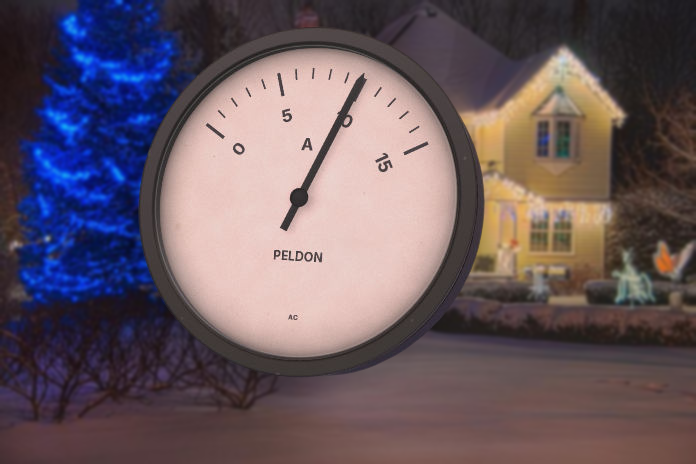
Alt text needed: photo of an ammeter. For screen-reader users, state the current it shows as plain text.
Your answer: 10 A
